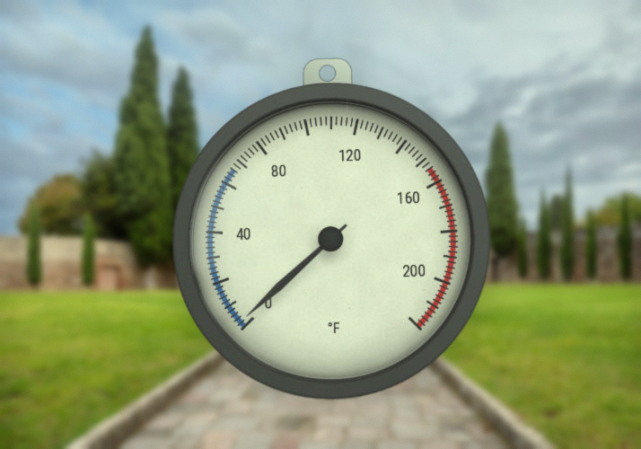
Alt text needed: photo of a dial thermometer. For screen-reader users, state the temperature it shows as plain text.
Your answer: 2 °F
